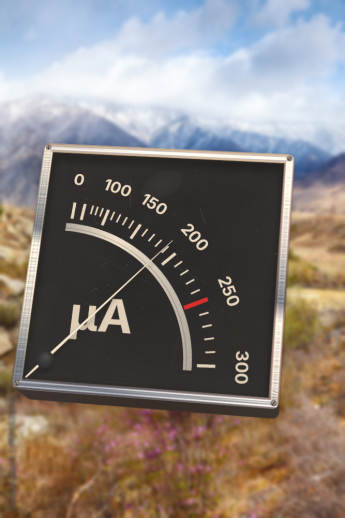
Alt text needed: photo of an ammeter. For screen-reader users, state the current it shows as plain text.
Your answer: 190 µA
